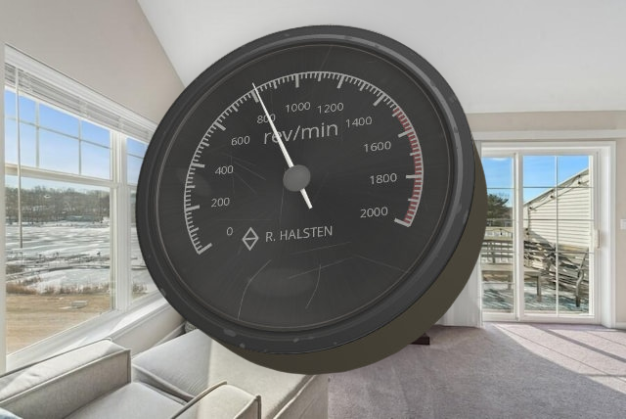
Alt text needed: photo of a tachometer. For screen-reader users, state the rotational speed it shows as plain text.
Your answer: 820 rpm
